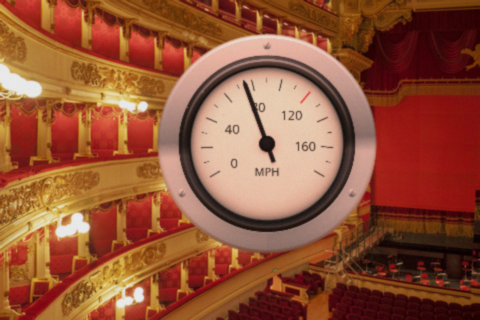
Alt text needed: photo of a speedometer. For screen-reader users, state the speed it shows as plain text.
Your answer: 75 mph
